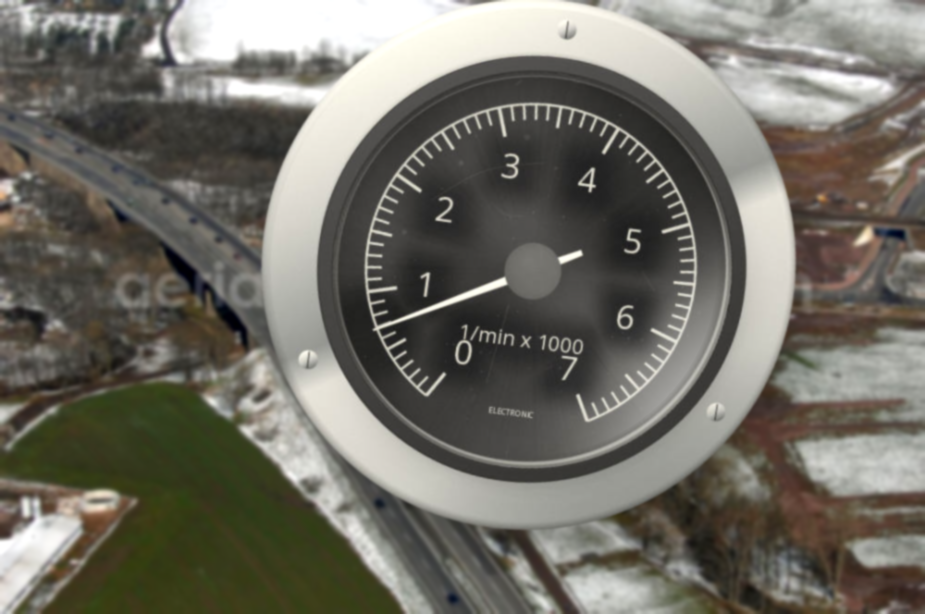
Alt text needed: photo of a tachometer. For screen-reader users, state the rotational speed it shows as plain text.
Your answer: 700 rpm
